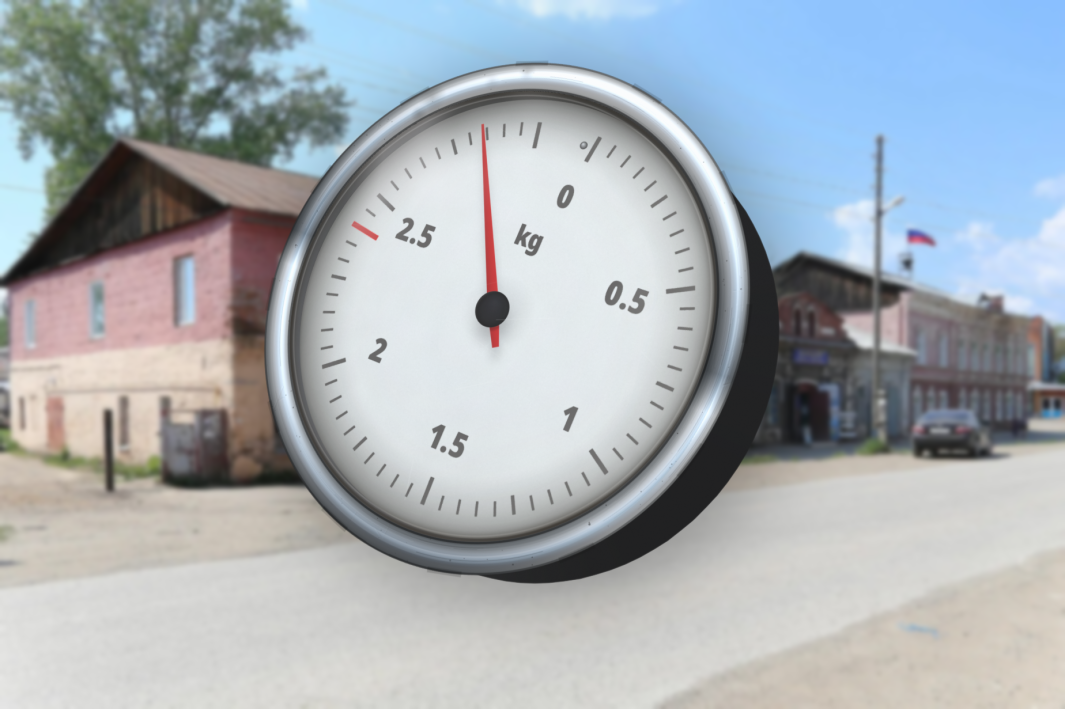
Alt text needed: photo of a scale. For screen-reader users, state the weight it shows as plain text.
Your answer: 2.85 kg
